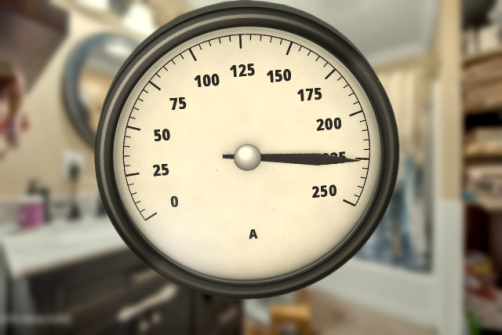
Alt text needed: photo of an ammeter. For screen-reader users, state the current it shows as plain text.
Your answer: 225 A
